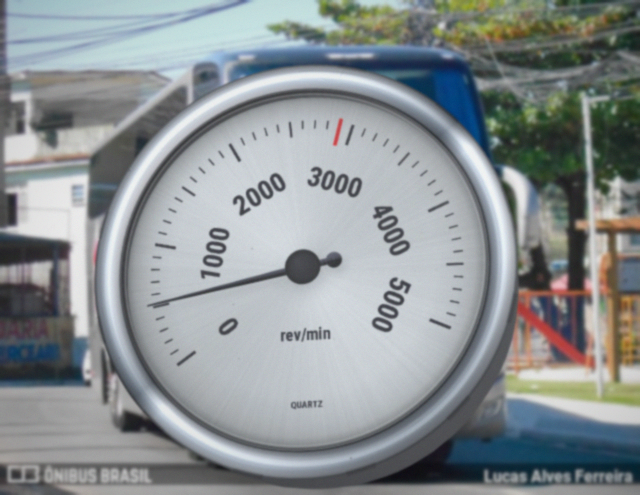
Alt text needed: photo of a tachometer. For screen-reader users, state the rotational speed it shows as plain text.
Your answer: 500 rpm
